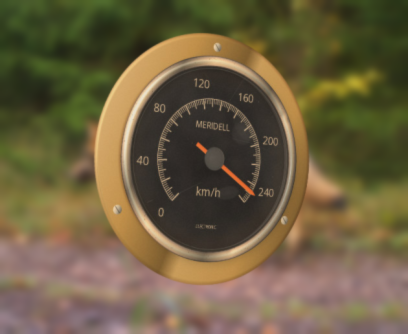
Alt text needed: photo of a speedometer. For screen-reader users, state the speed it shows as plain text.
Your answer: 250 km/h
